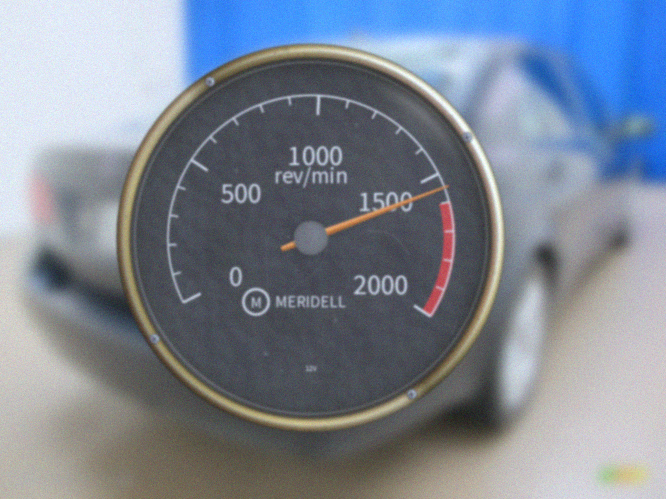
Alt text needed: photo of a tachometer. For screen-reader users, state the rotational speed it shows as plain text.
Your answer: 1550 rpm
